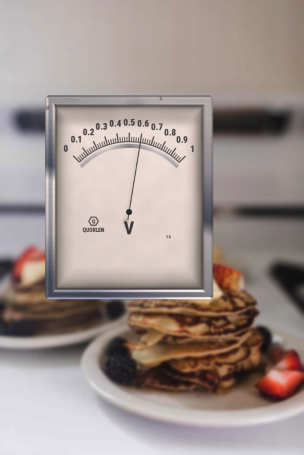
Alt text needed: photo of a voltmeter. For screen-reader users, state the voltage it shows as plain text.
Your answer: 0.6 V
